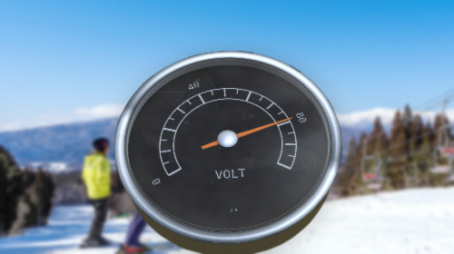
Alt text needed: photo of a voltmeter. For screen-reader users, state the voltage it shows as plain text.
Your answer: 80 V
